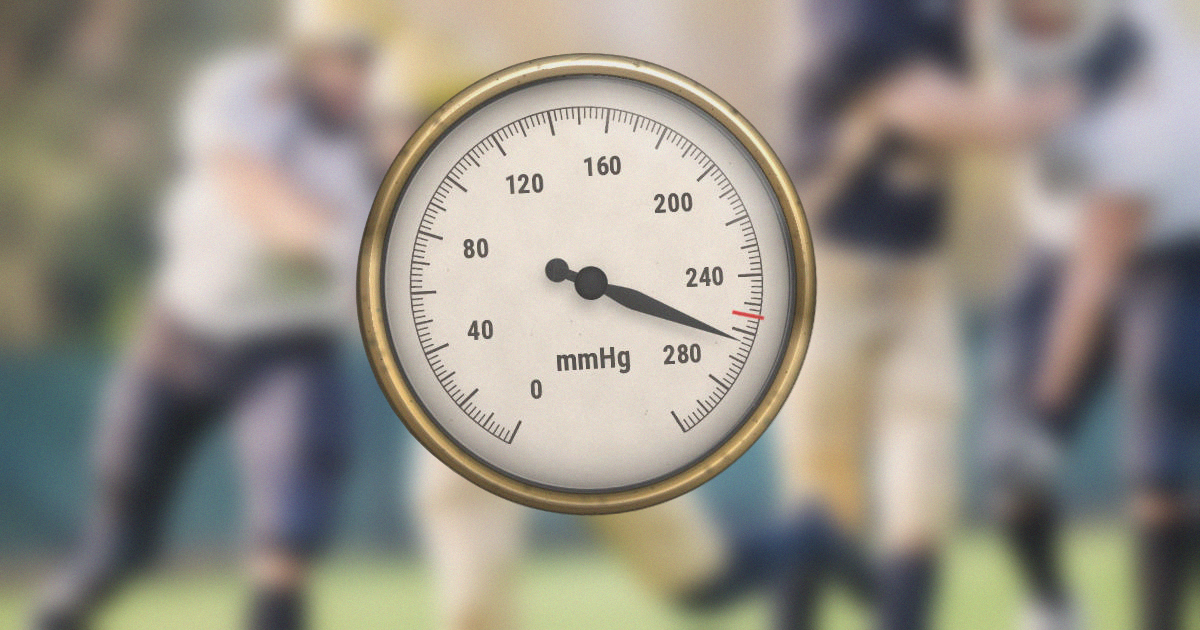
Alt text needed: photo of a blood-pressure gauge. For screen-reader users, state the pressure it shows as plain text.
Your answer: 264 mmHg
